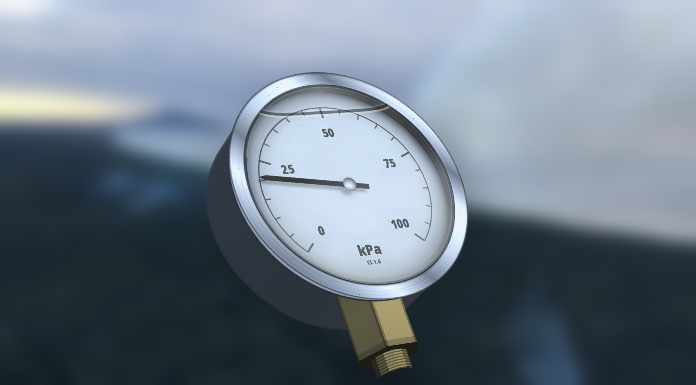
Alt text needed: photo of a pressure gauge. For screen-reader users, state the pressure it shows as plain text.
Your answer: 20 kPa
